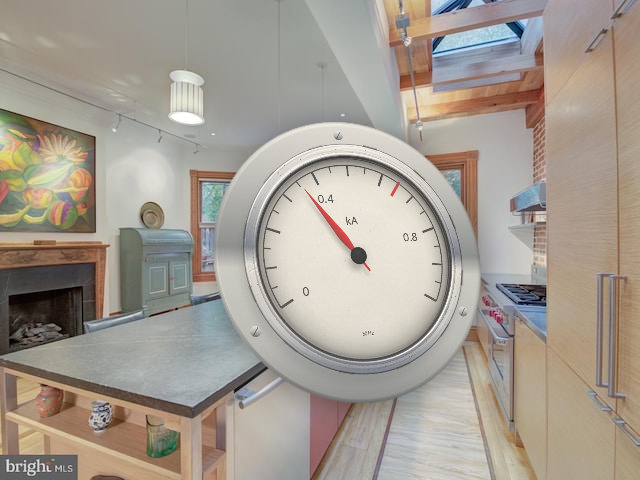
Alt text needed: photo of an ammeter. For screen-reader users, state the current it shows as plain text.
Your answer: 0.35 kA
